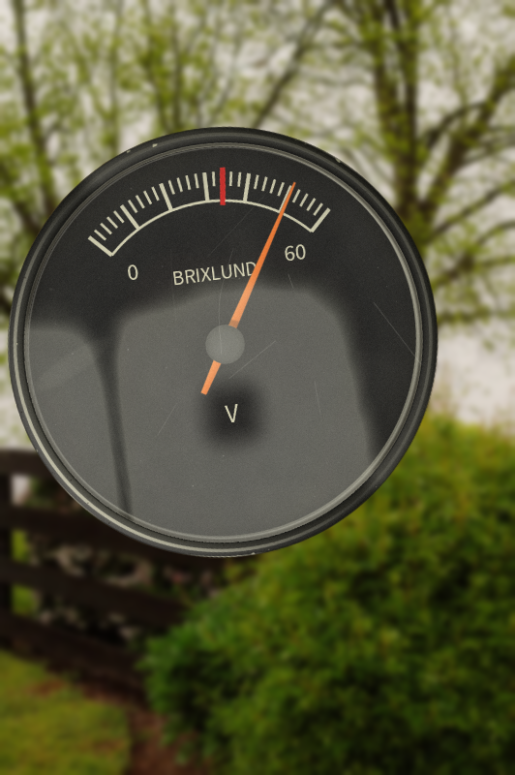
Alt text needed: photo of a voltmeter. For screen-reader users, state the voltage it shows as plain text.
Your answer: 50 V
